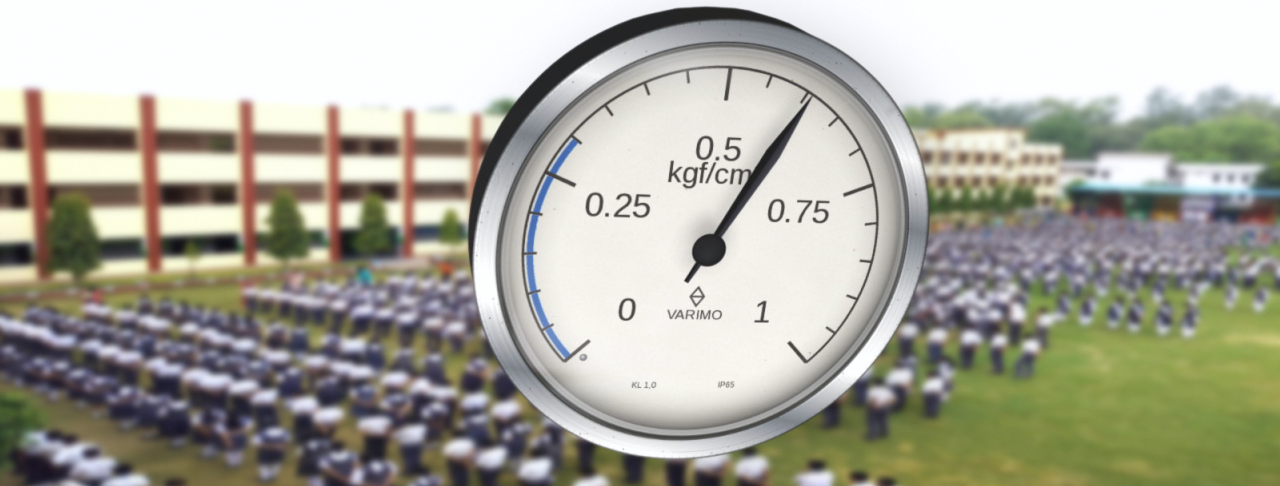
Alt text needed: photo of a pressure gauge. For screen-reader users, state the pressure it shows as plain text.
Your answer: 0.6 kg/cm²
